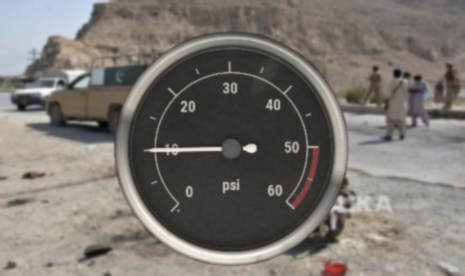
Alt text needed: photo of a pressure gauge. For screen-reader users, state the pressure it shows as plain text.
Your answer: 10 psi
